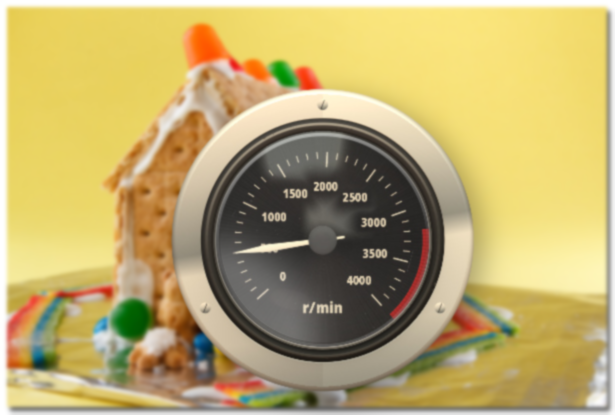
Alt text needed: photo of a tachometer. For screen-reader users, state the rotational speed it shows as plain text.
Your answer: 500 rpm
